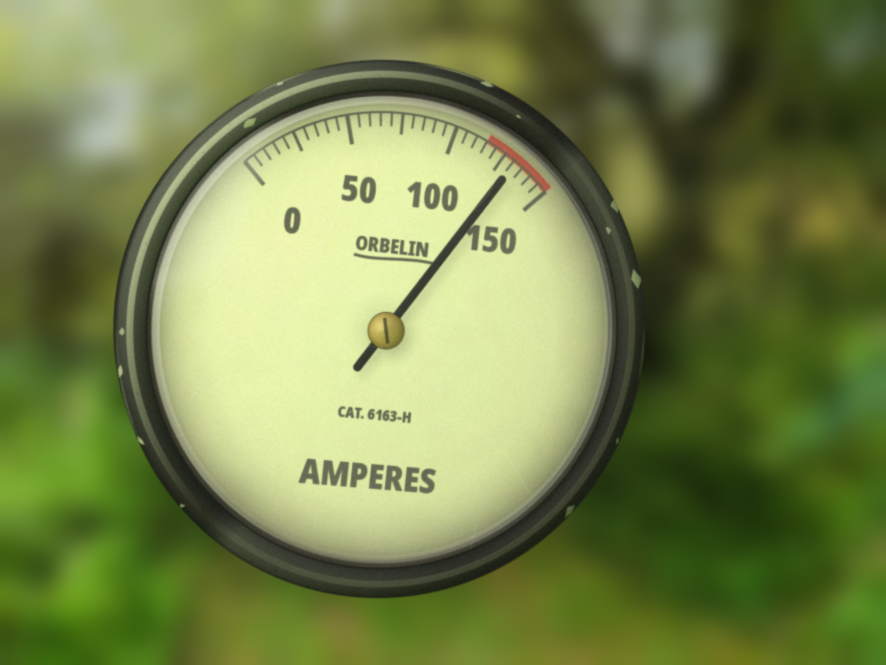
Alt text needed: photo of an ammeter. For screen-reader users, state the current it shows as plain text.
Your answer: 130 A
